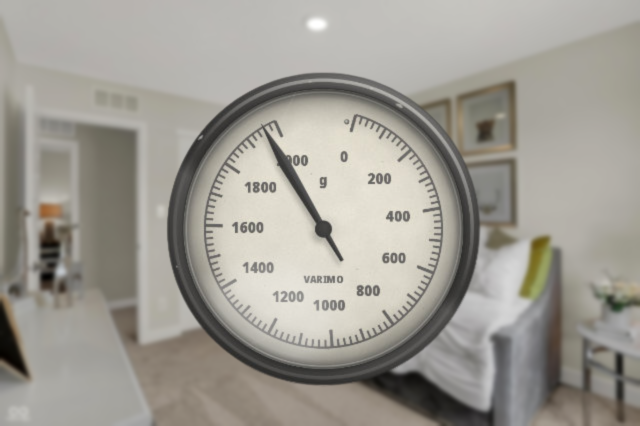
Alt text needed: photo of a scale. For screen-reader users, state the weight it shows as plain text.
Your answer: 1960 g
